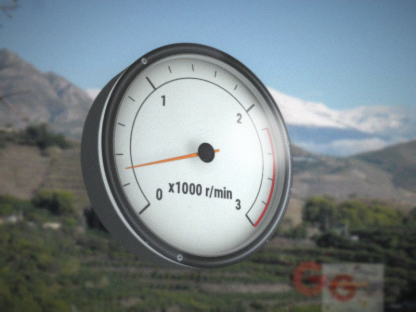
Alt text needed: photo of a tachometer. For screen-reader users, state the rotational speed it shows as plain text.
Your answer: 300 rpm
